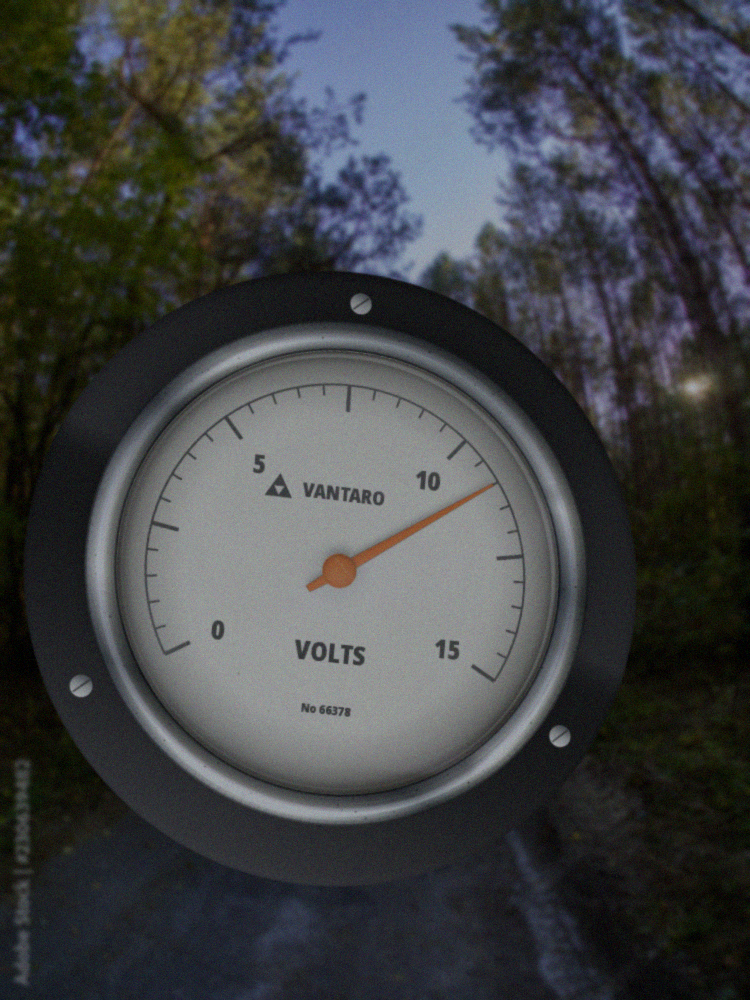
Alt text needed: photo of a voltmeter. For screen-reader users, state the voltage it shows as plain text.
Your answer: 11 V
